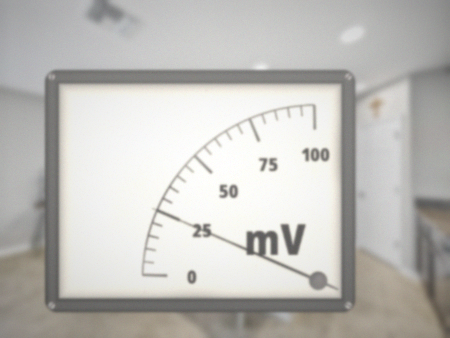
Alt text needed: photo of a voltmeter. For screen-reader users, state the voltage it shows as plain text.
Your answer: 25 mV
